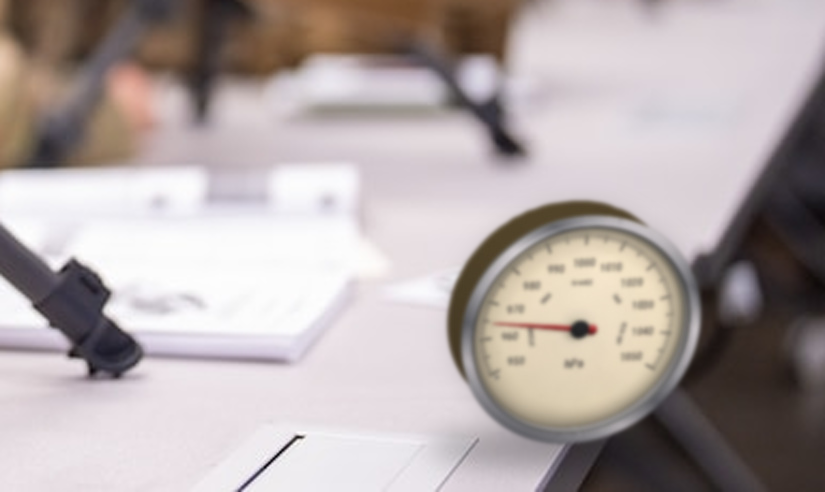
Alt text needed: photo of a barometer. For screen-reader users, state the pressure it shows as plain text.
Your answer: 965 hPa
